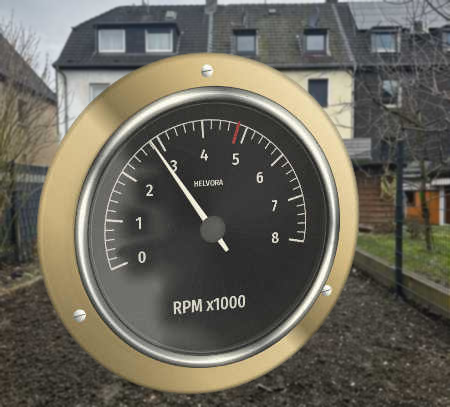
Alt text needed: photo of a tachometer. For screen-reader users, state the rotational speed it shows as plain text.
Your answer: 2800 rpm
